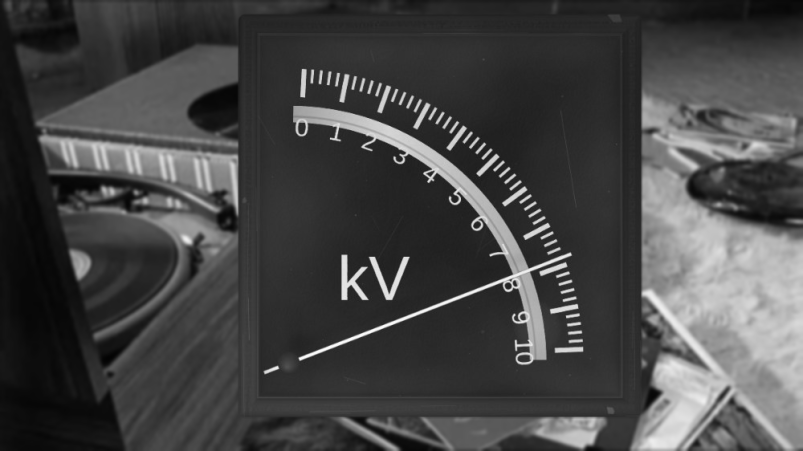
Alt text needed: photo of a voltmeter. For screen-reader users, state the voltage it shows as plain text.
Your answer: 7.8 kV
